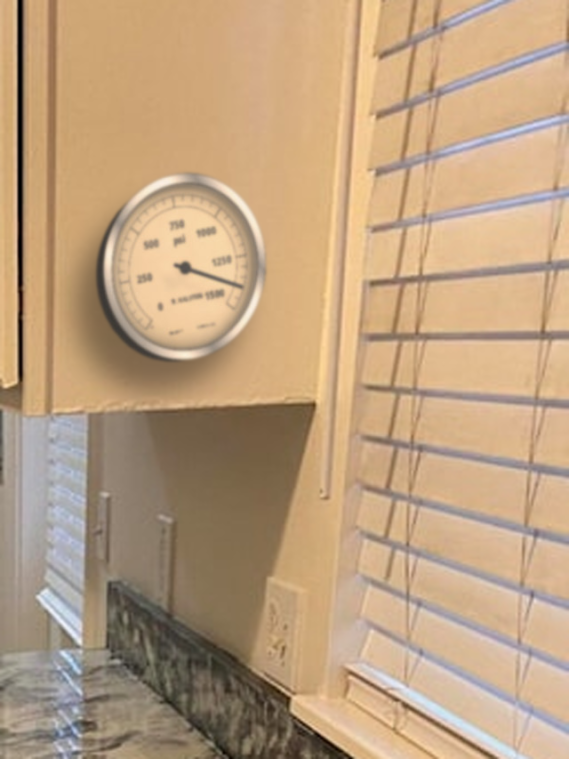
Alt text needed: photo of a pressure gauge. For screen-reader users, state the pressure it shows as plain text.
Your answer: 1400 psi
